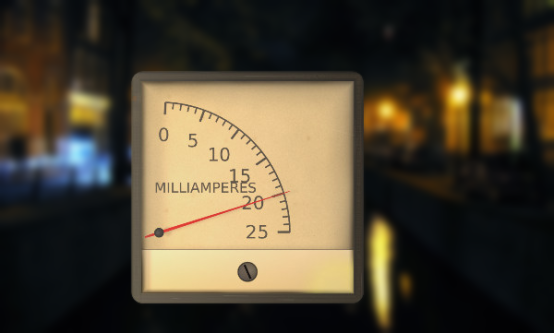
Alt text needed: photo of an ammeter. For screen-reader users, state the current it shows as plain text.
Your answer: 20 mA
